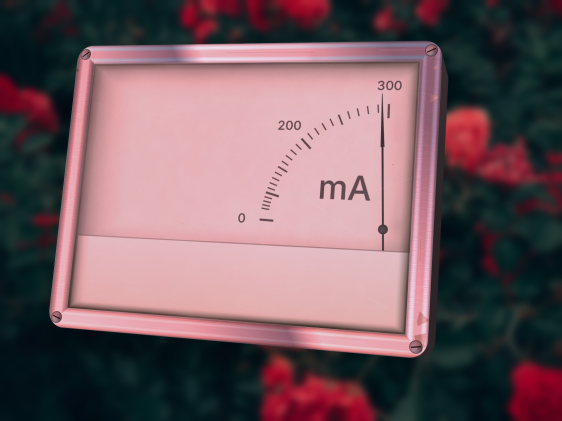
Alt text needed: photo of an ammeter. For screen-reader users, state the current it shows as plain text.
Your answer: 295 mA
